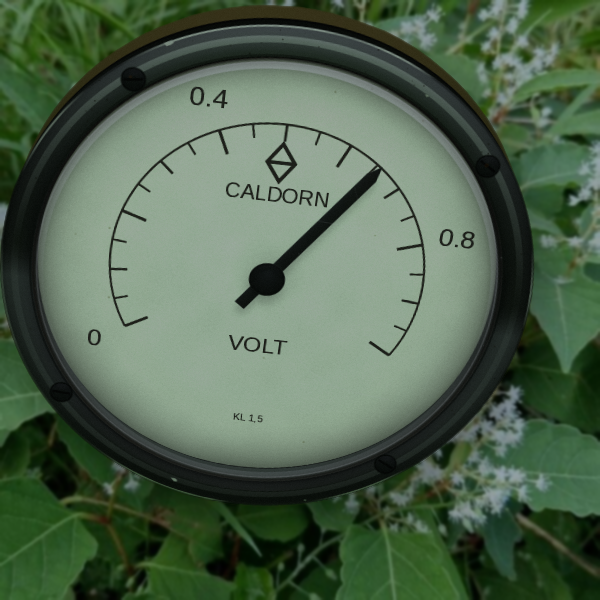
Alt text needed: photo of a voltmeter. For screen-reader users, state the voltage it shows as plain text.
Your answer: 0.65 V
